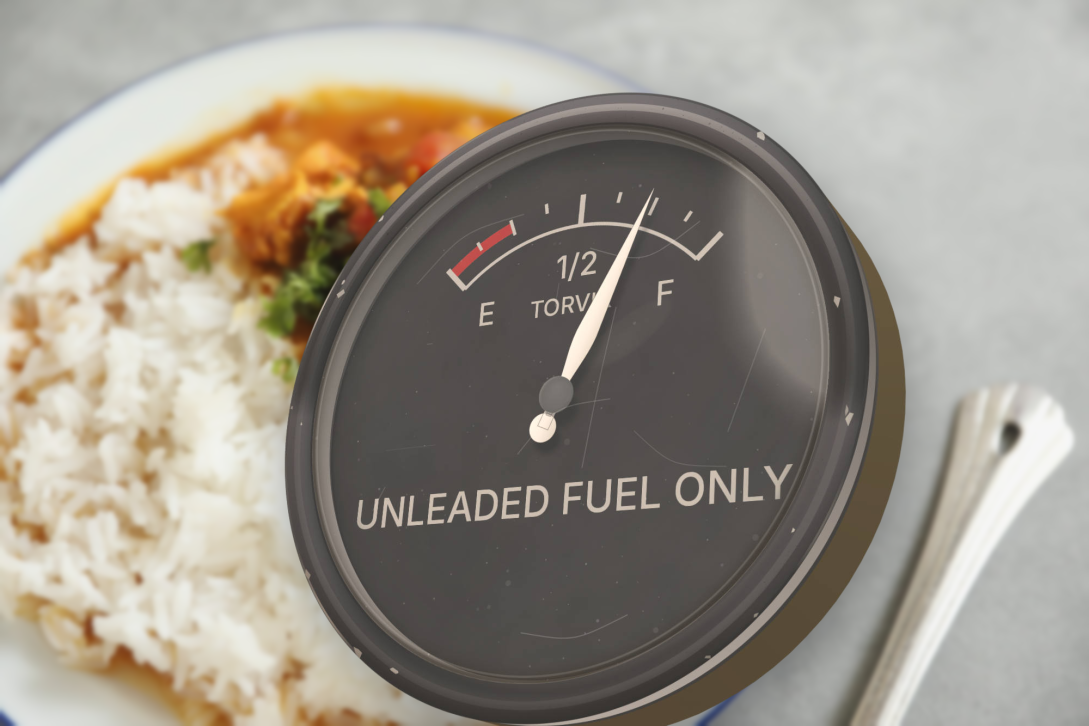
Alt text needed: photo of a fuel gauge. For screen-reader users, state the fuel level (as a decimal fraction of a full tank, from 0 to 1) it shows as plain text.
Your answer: 0.75
